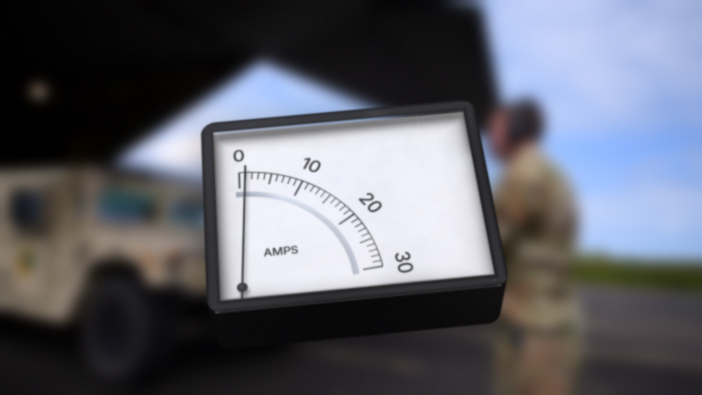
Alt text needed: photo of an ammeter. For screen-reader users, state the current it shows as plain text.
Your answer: 1 A
